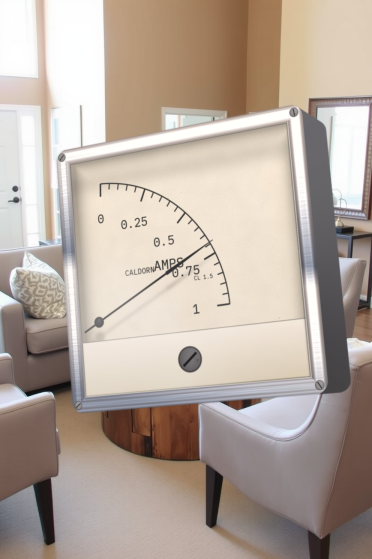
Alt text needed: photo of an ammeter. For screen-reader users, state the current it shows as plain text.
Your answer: 0.7 A
